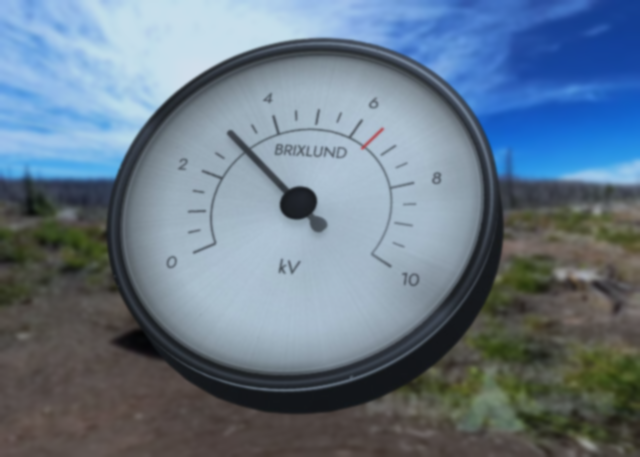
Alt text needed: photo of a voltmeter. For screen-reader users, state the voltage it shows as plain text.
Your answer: 3 kV
